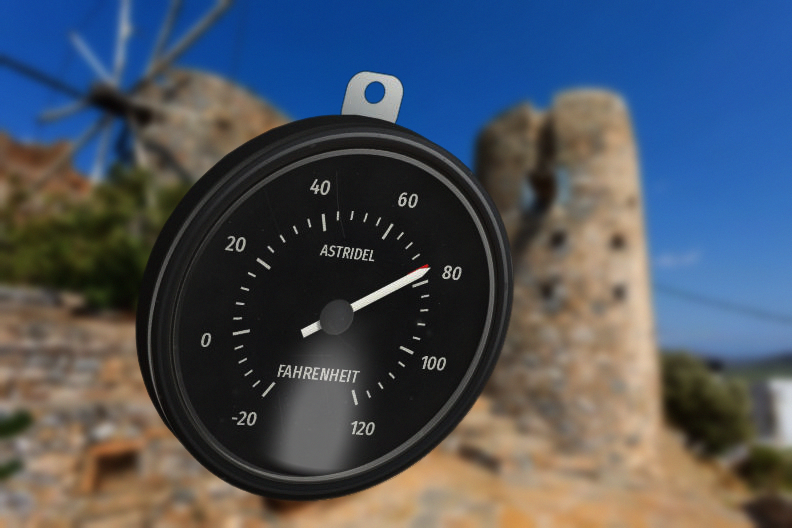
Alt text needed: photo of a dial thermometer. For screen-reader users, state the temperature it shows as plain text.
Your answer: 76 °F
